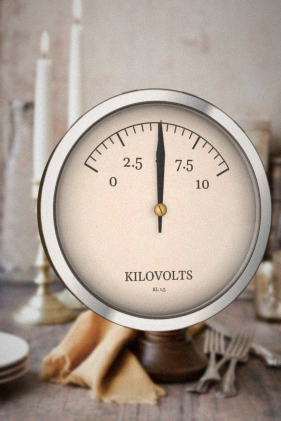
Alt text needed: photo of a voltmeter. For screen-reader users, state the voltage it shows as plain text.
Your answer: 5 kV
